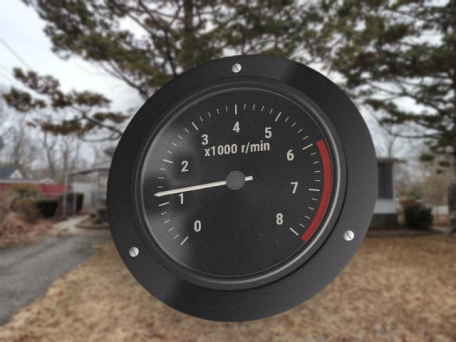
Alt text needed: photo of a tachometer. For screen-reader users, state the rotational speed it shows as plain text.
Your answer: 1200 rpm
